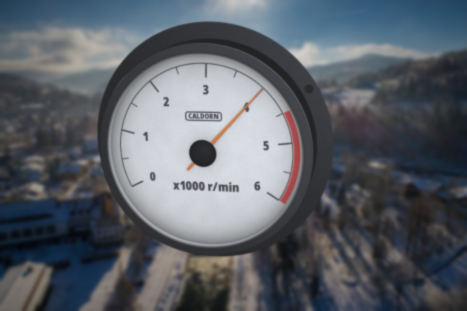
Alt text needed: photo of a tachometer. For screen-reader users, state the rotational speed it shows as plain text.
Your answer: 4000 rpm
